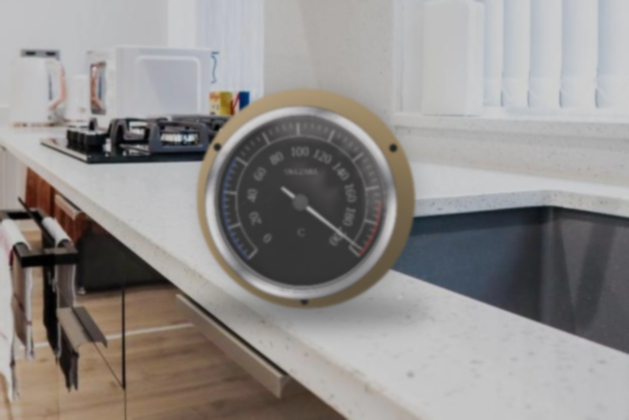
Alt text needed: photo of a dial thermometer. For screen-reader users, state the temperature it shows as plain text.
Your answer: 196 °C
